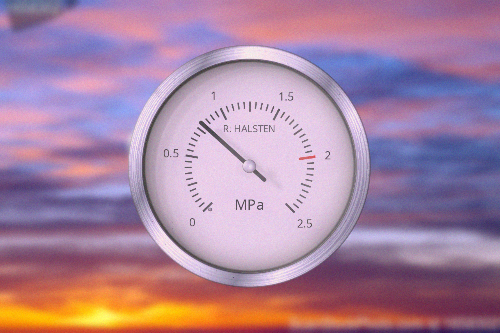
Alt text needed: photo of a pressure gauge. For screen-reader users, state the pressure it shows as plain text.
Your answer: 0.8 MPa
